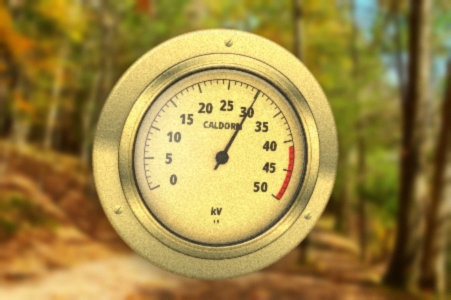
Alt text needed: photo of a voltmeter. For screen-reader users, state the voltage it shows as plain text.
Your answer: 30 kV
